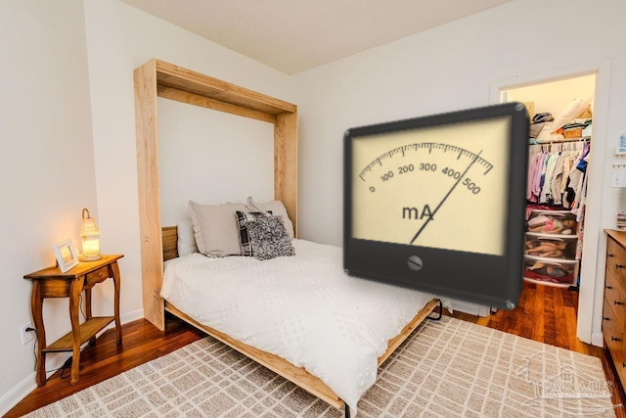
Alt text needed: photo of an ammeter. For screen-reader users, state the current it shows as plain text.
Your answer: 450 mA
